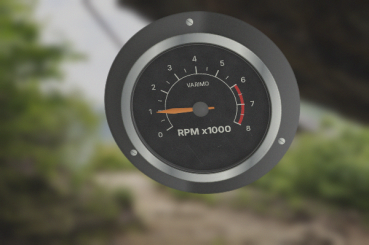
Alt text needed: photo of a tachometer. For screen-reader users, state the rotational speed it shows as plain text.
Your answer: 1000 rpm
